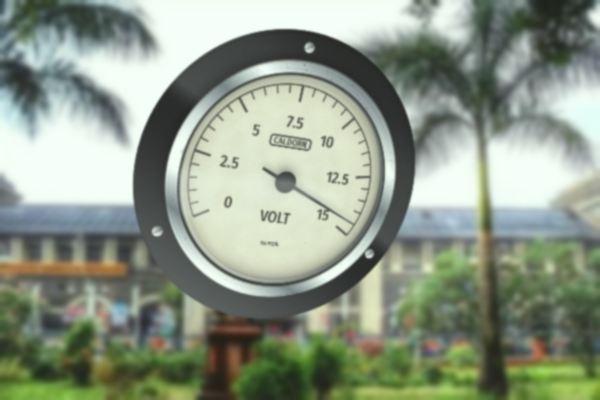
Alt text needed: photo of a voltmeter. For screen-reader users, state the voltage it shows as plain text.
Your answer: 14.5 V
